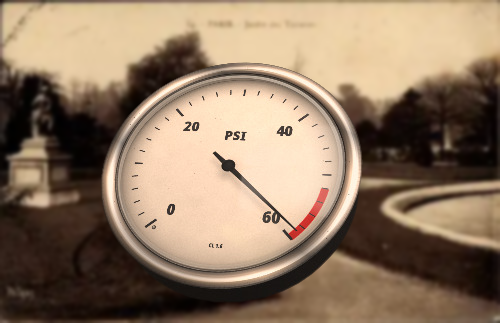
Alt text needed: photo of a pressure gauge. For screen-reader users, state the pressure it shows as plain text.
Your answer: 59 psi
